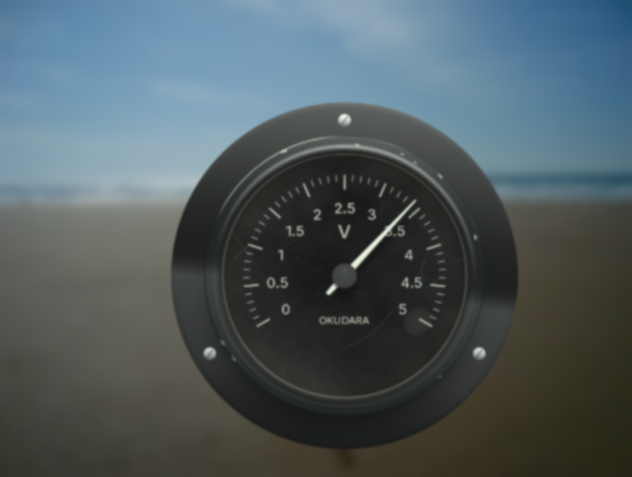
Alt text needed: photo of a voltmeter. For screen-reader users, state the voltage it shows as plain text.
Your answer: 3.4 V
